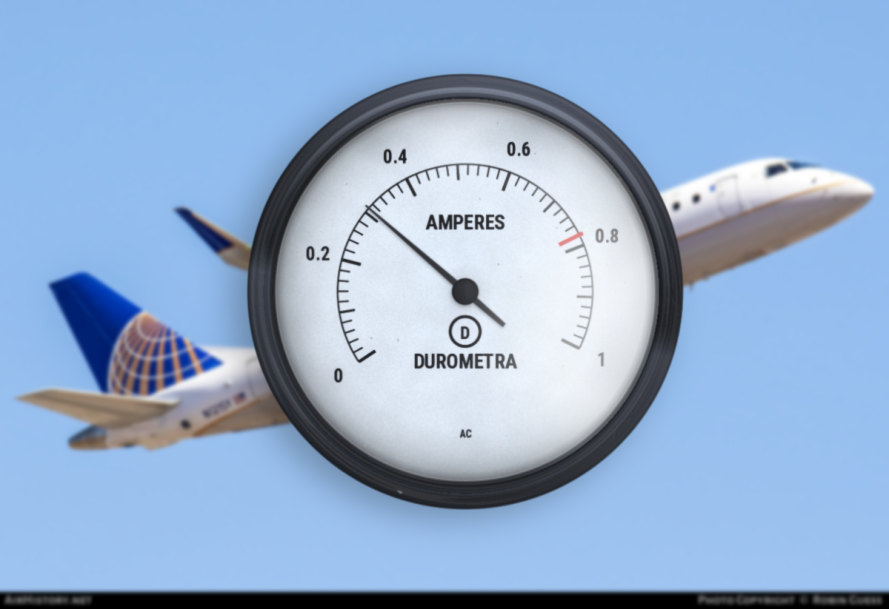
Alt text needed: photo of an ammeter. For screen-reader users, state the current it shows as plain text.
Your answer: 0.31 A
